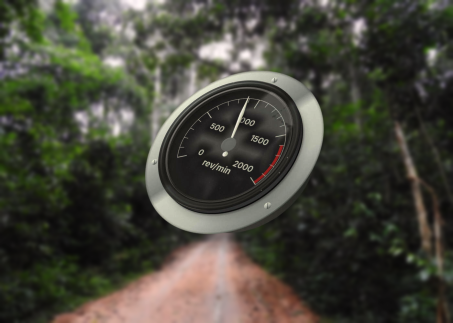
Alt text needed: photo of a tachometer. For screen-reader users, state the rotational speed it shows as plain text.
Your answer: 900 rpm
